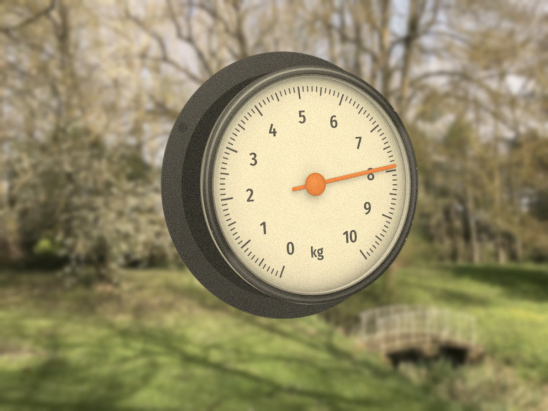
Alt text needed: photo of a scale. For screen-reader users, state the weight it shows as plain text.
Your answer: 7.9 kg
